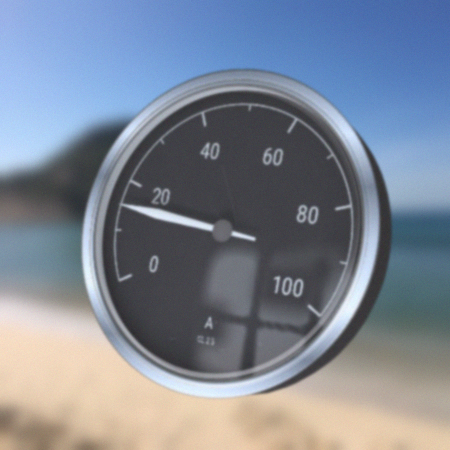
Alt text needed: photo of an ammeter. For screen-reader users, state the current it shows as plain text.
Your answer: 15 A
